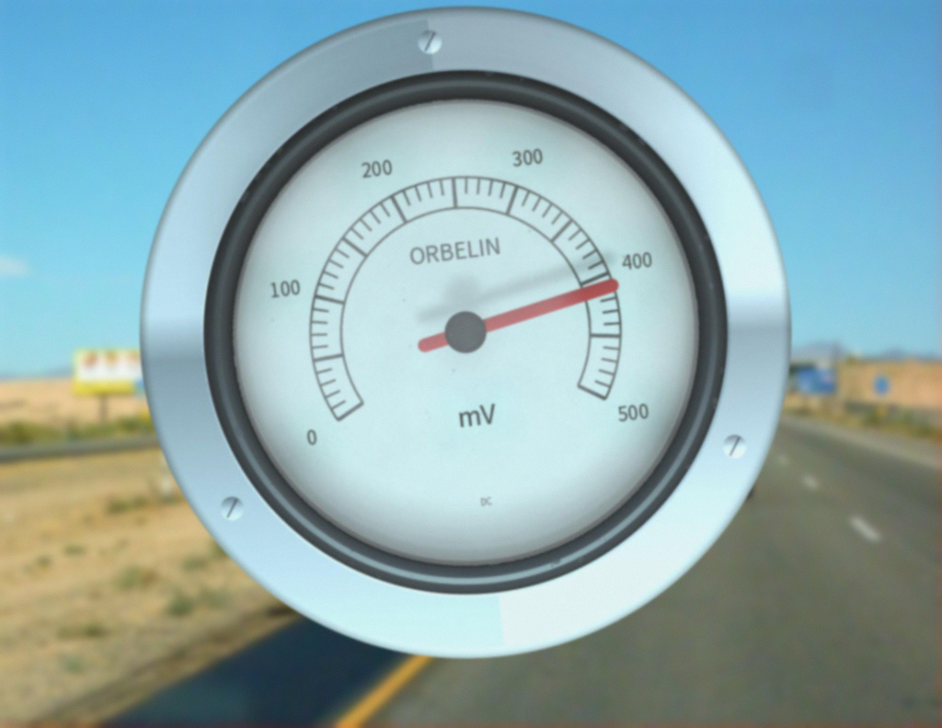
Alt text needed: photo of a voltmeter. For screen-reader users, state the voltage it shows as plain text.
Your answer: 410 mV
